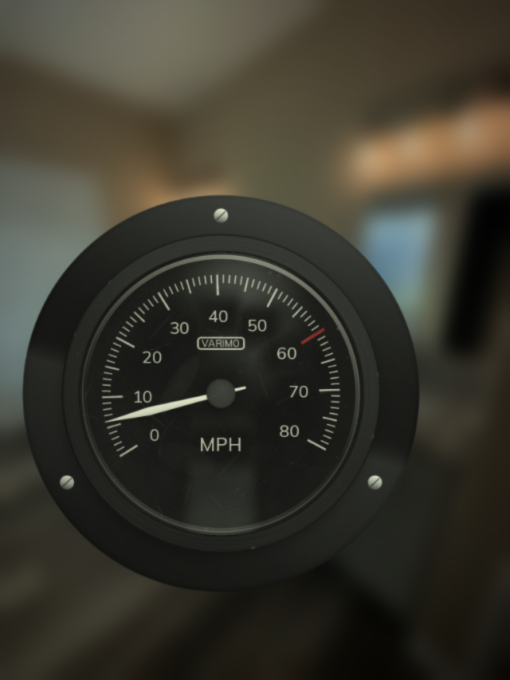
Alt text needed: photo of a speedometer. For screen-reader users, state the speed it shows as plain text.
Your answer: 6 mph
